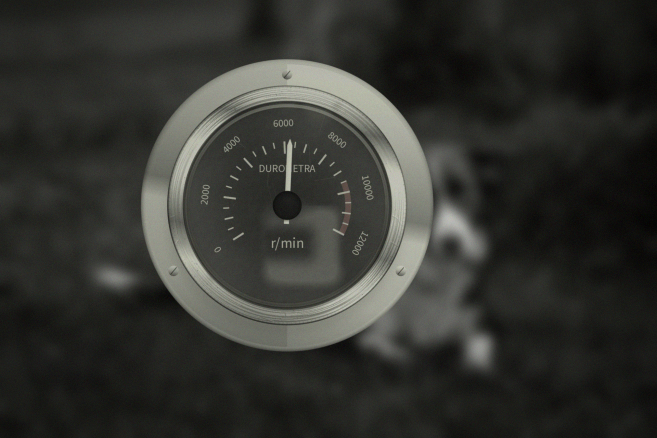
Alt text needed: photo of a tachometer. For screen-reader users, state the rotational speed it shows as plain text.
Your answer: 6250 rpm
